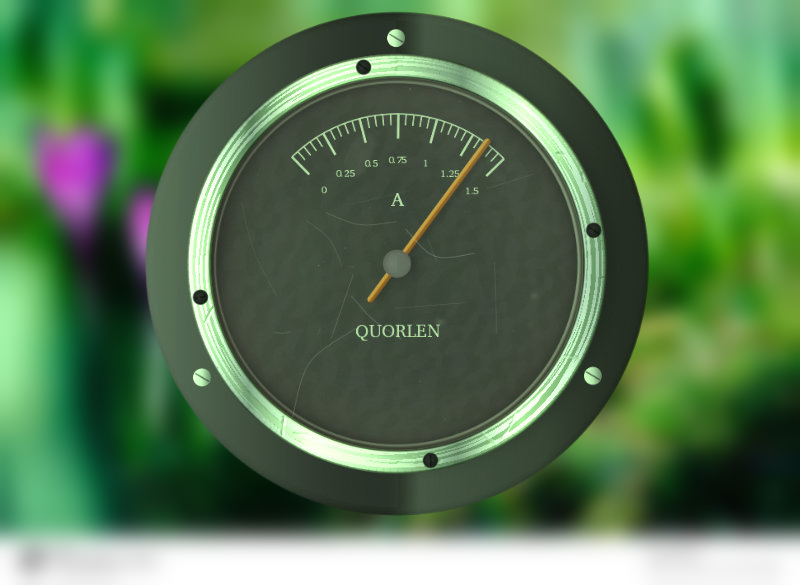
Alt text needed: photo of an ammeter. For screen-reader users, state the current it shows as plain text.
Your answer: 1.35 A
